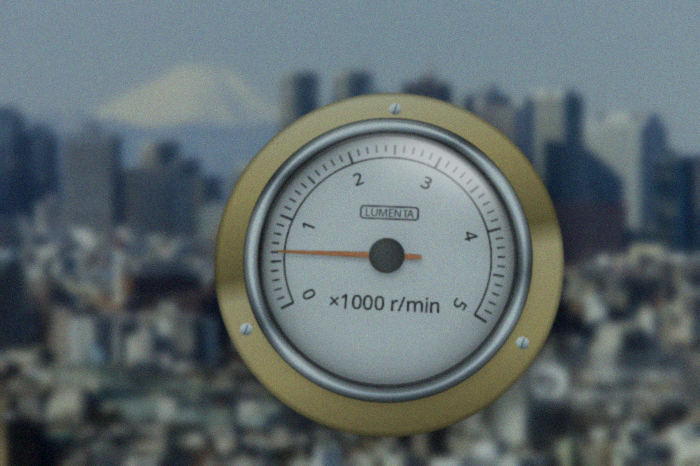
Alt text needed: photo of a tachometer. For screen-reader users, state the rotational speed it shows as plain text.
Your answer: 600 rpm
